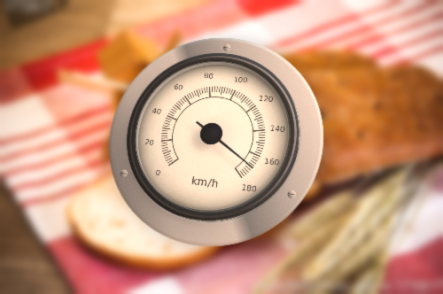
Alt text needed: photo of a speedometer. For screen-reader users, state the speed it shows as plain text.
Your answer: 170 km/h
